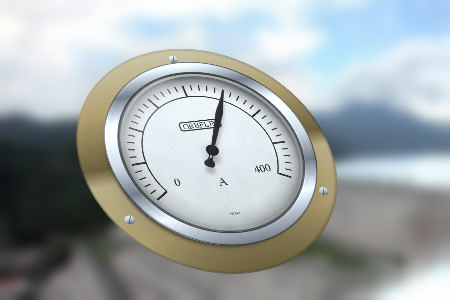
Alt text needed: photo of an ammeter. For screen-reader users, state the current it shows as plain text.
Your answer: 250 A
